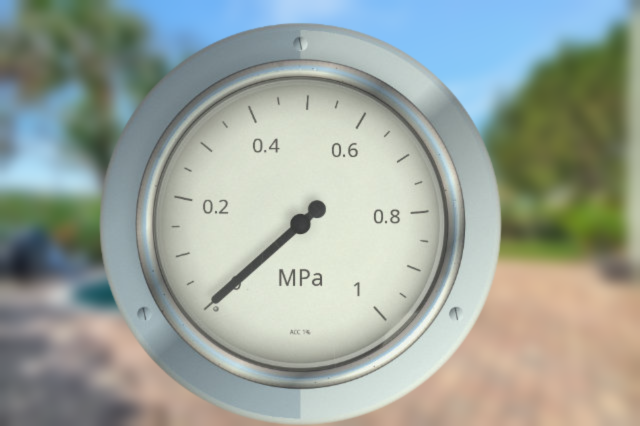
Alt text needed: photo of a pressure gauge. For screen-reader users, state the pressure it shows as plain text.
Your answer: 0 MPa
